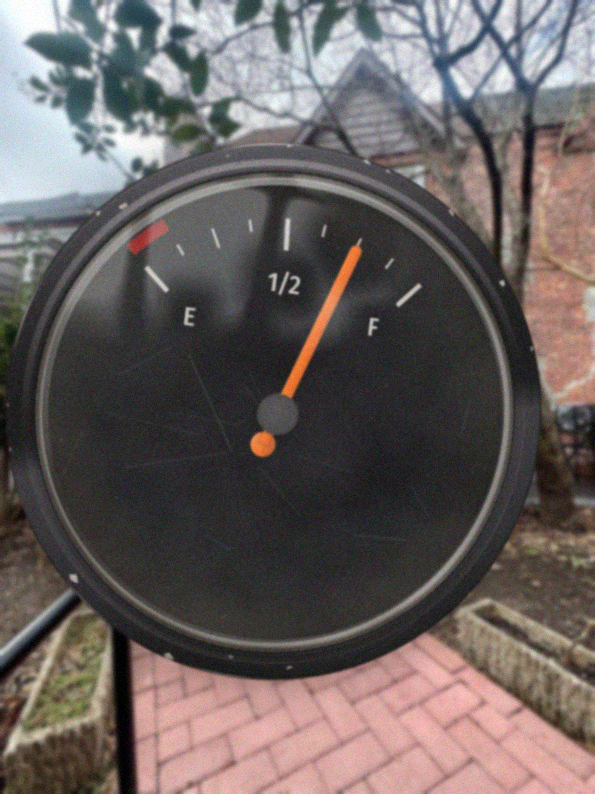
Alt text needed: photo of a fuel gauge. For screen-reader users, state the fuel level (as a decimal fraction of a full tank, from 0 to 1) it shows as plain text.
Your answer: 0.75
